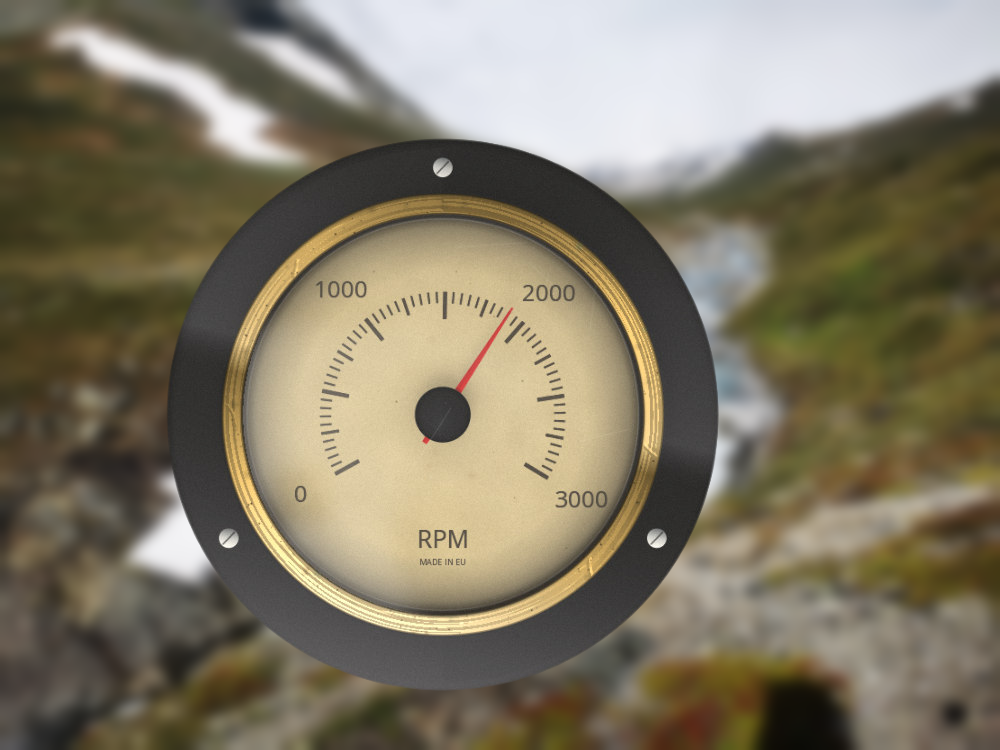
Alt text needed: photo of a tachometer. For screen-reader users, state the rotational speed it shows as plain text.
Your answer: 1900 rpm
